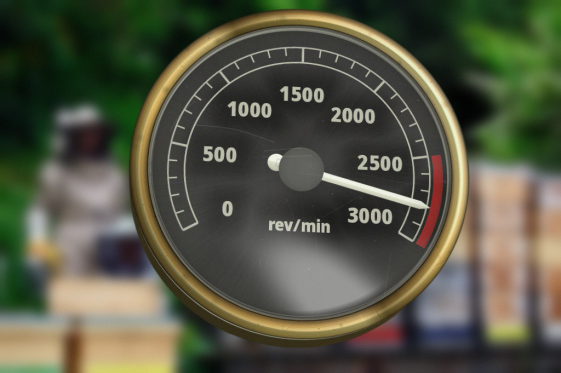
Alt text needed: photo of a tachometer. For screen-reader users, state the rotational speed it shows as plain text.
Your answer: 2800 rpm
